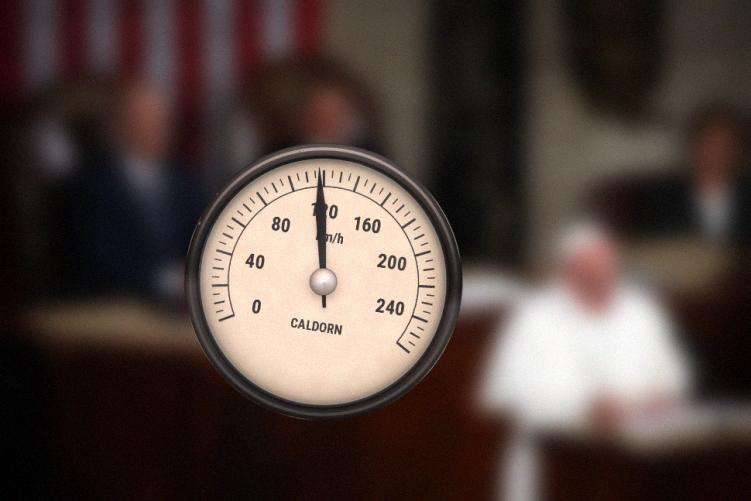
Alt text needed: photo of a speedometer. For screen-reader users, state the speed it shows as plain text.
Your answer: 117.5 km/h
